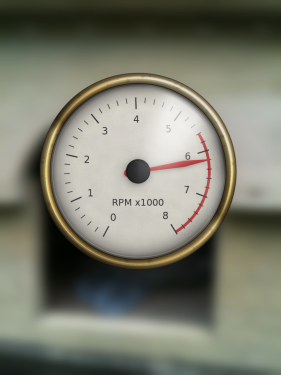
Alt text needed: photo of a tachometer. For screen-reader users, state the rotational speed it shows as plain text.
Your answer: 6200 rpm
